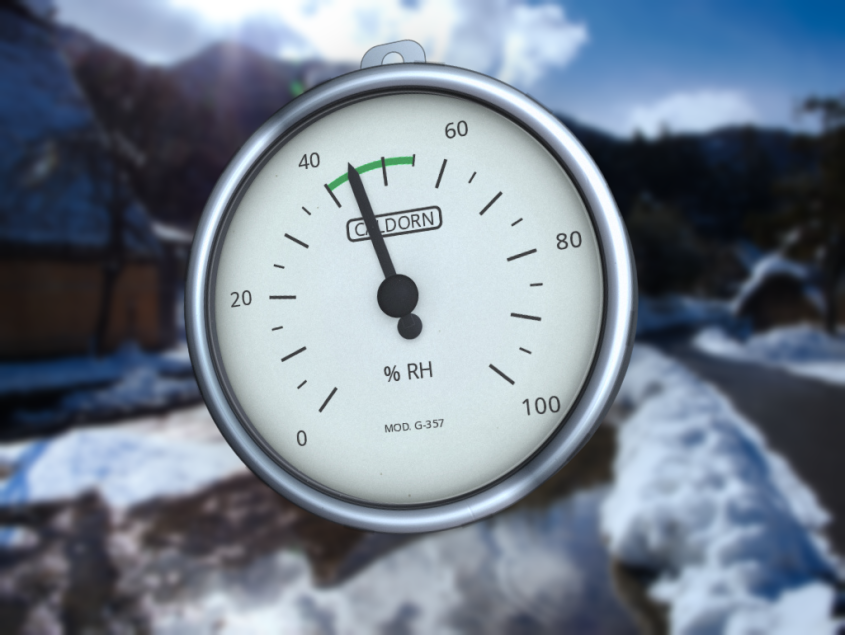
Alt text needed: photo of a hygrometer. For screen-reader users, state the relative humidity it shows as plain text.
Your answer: 45 %
